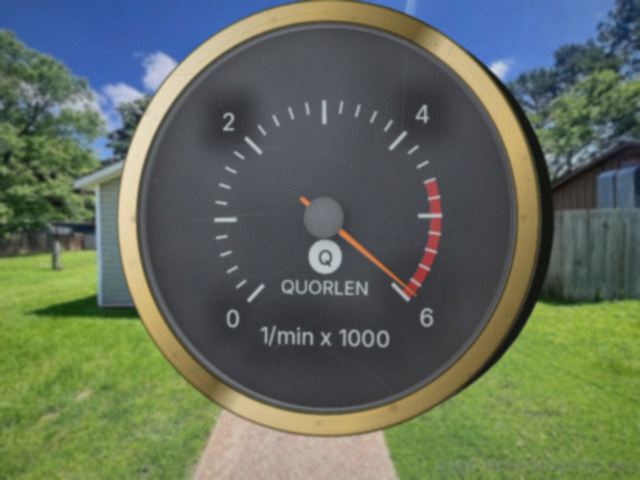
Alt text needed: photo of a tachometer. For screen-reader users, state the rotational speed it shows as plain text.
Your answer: 5900 rpm
